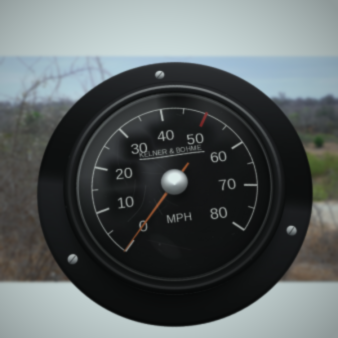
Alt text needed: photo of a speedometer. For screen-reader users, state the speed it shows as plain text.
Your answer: 0 mph
